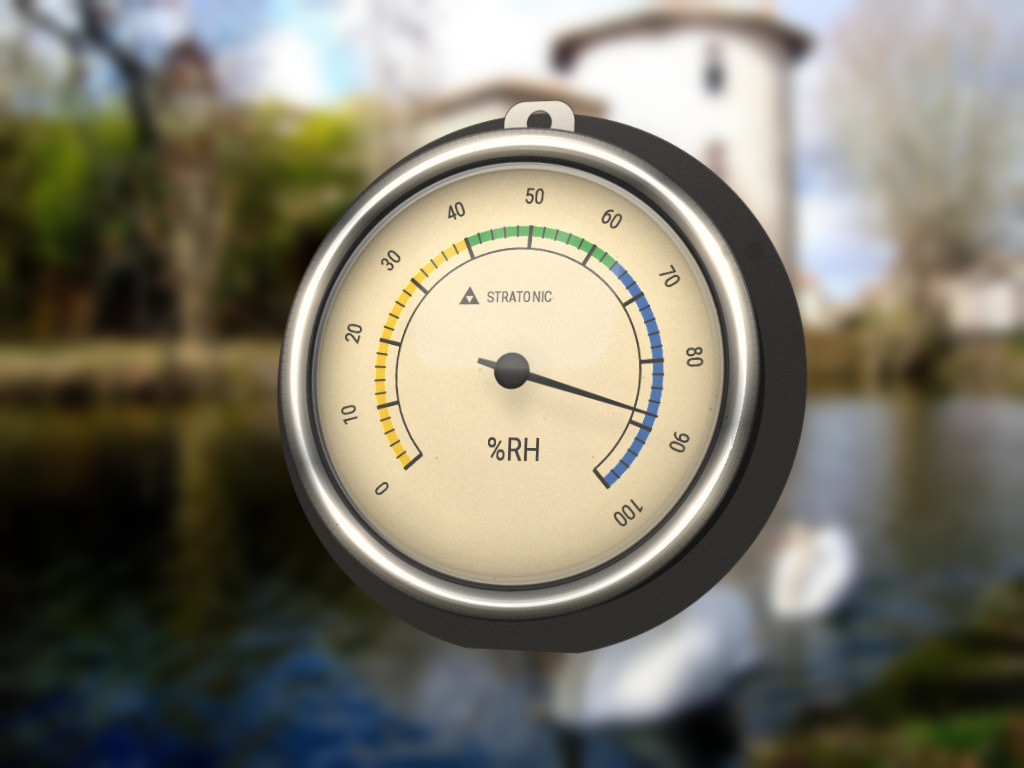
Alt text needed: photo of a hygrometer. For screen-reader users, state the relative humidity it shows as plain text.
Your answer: 88 %
